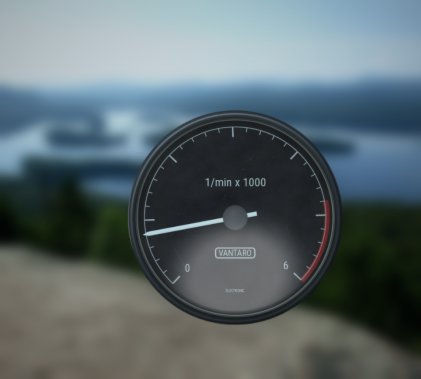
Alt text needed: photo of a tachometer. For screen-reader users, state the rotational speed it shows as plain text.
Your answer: 800 rpm
